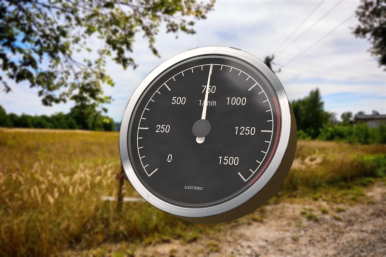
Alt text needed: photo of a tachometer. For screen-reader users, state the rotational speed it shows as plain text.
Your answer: 750 rpm
